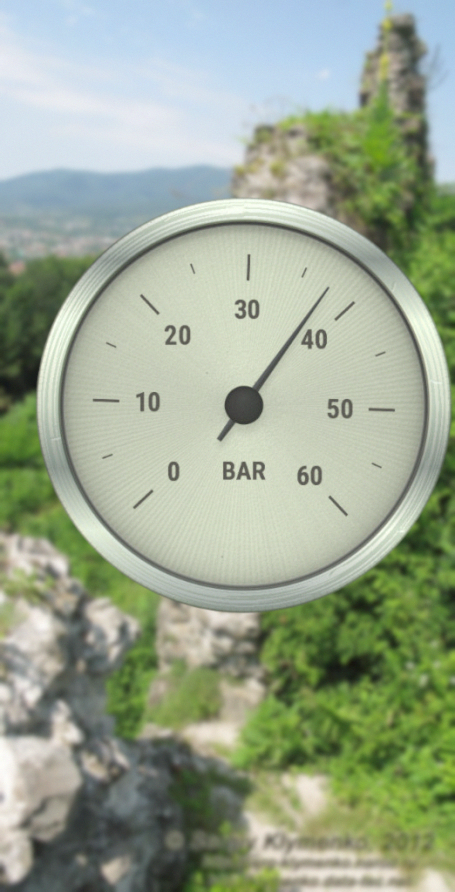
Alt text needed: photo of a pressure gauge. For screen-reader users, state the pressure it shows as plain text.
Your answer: 37.5 bar
